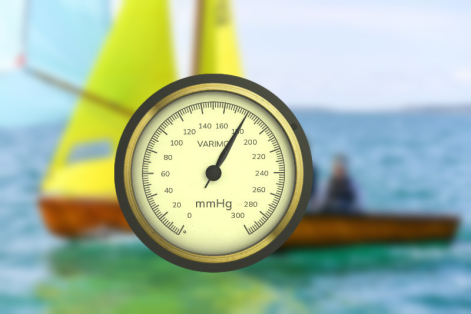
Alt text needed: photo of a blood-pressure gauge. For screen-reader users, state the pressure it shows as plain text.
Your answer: 180 mmHg
